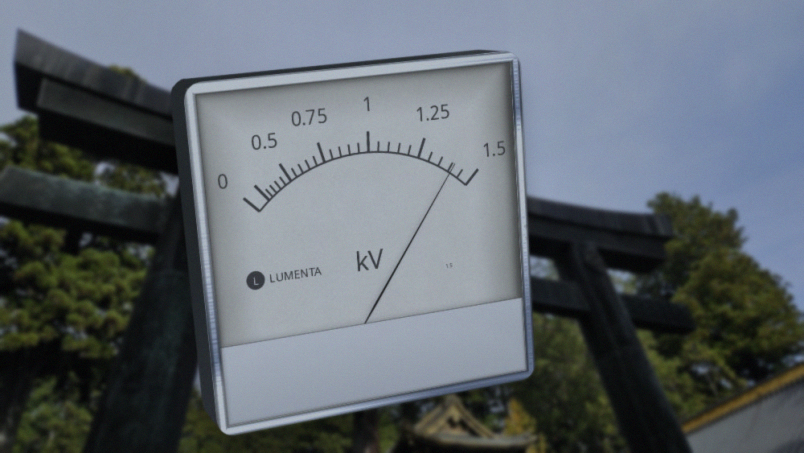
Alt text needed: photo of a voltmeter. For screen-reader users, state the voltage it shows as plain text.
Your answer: 1.4 kV
